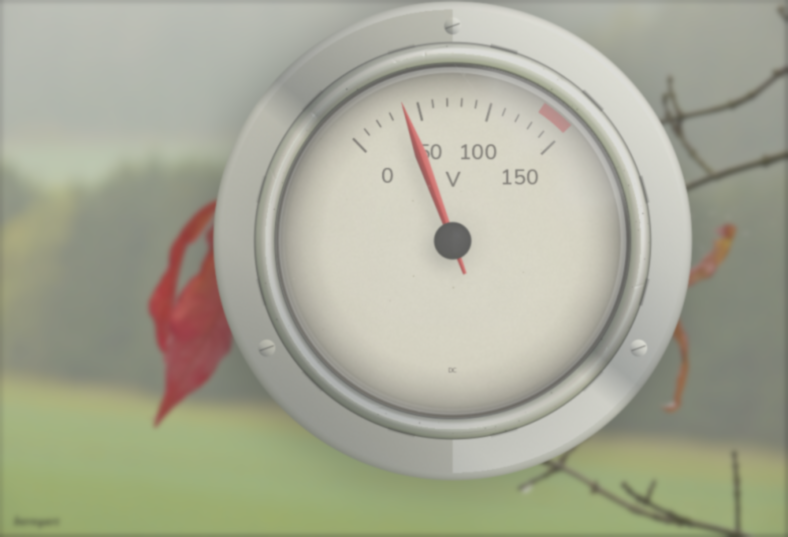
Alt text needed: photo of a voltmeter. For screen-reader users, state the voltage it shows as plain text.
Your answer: 40 V
